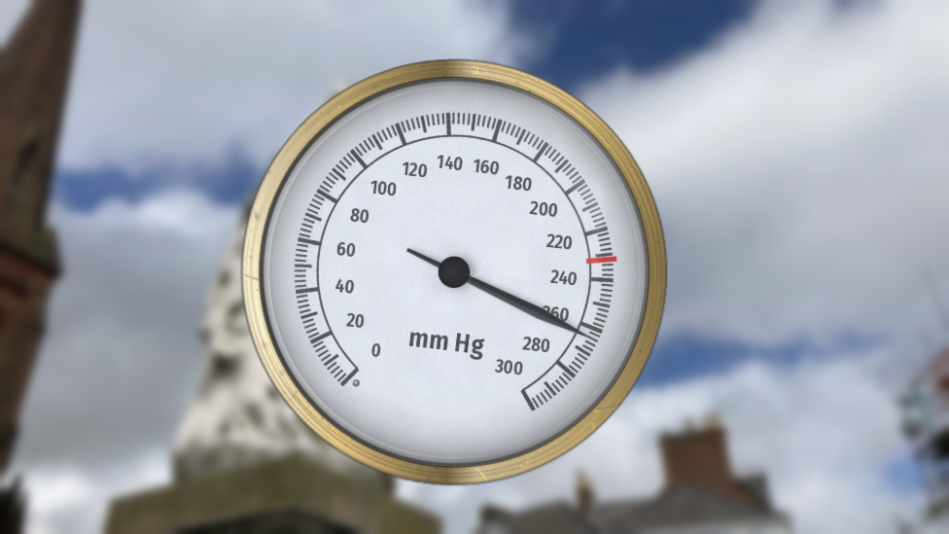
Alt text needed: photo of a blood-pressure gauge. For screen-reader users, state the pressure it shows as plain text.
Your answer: 264 mmHg
